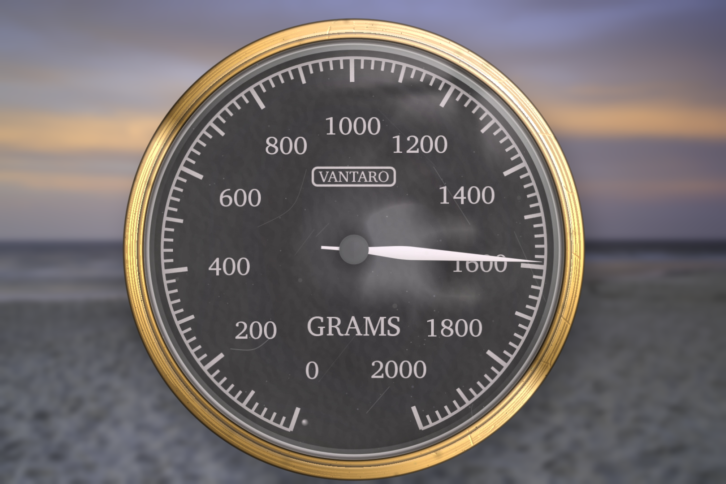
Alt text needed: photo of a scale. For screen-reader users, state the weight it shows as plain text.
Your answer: 1590 g
